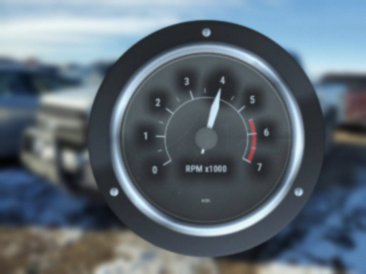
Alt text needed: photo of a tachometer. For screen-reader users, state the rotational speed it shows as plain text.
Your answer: 4000 rpm
